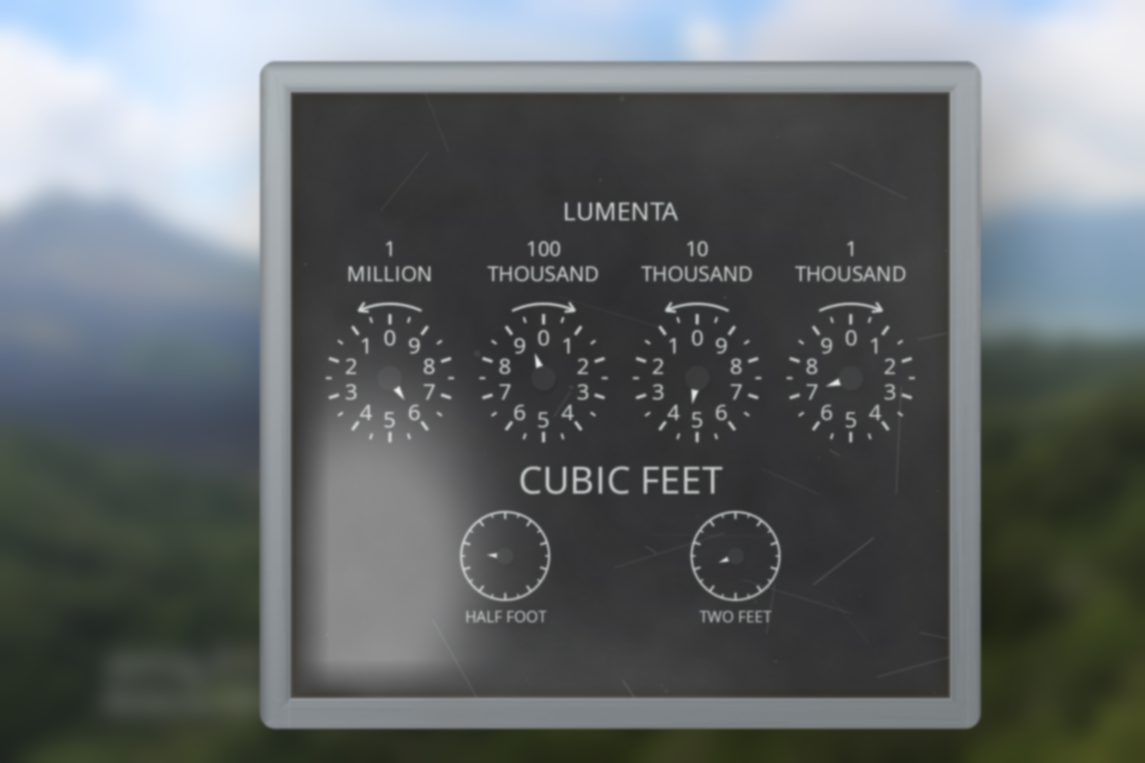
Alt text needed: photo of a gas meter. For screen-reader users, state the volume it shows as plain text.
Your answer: 594700 ft³
